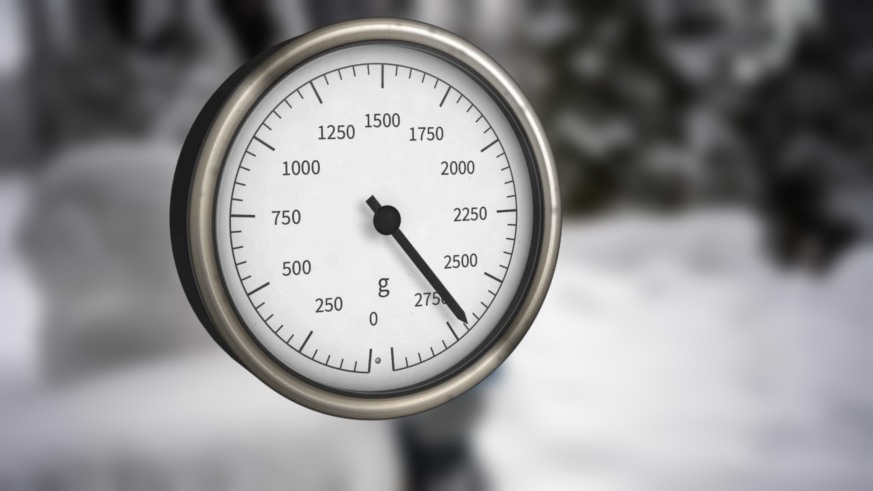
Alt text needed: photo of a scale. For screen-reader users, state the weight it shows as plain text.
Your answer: 2700 g
